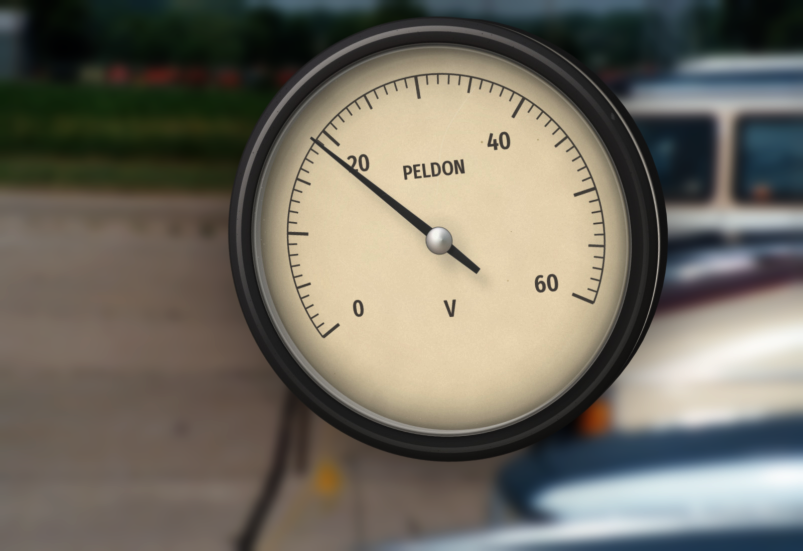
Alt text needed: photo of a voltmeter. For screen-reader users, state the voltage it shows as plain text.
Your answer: 19 V
